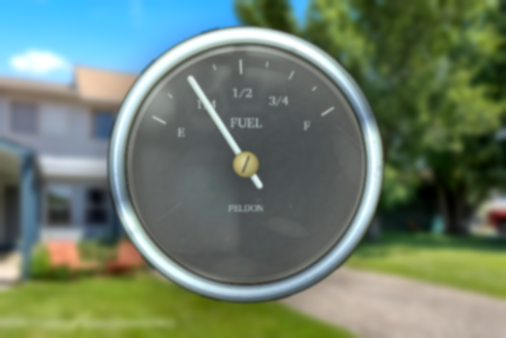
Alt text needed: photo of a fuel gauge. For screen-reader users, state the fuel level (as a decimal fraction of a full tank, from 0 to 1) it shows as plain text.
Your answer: 0.25
